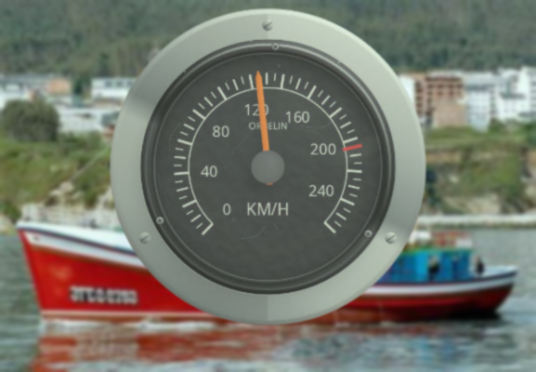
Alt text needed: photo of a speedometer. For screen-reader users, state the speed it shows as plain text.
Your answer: 125 km/h
